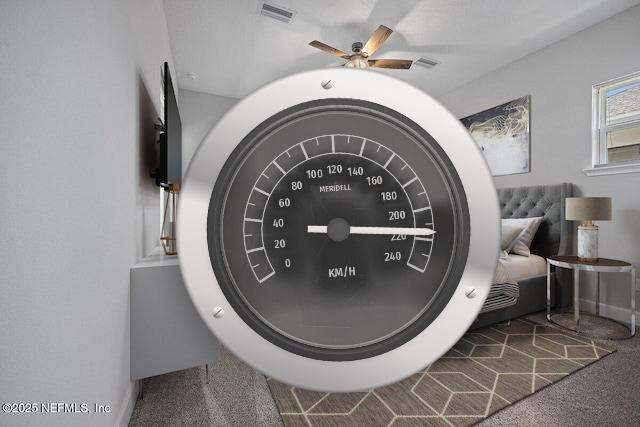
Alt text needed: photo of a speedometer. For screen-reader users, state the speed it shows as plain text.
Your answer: 215 km/h
